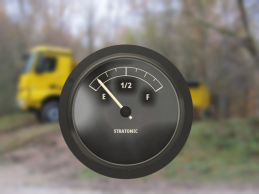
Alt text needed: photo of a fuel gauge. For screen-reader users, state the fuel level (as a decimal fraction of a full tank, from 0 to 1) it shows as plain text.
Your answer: 0.125
